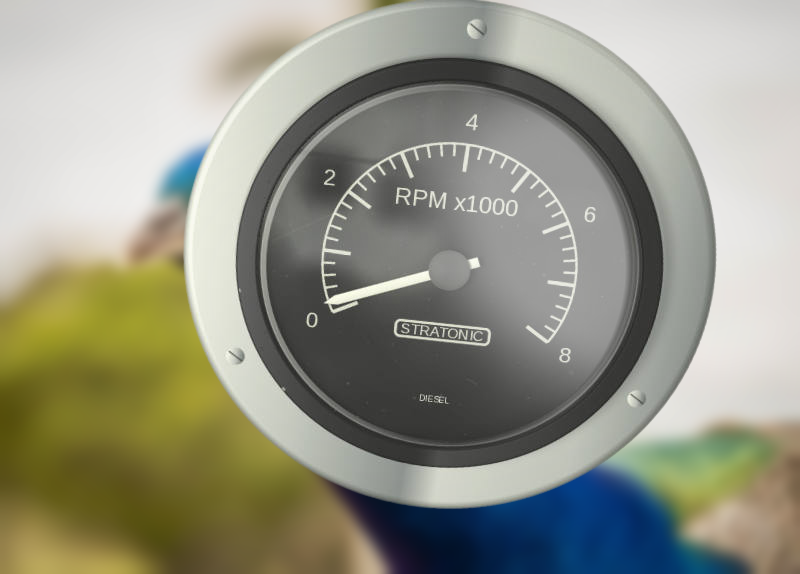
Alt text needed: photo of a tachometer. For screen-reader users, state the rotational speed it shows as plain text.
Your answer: 200 rpm
